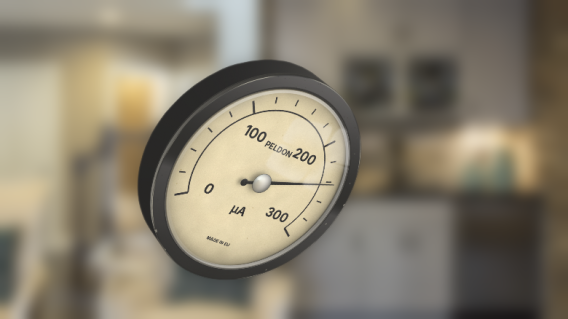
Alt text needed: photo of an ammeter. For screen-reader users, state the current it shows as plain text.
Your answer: 240 µA
